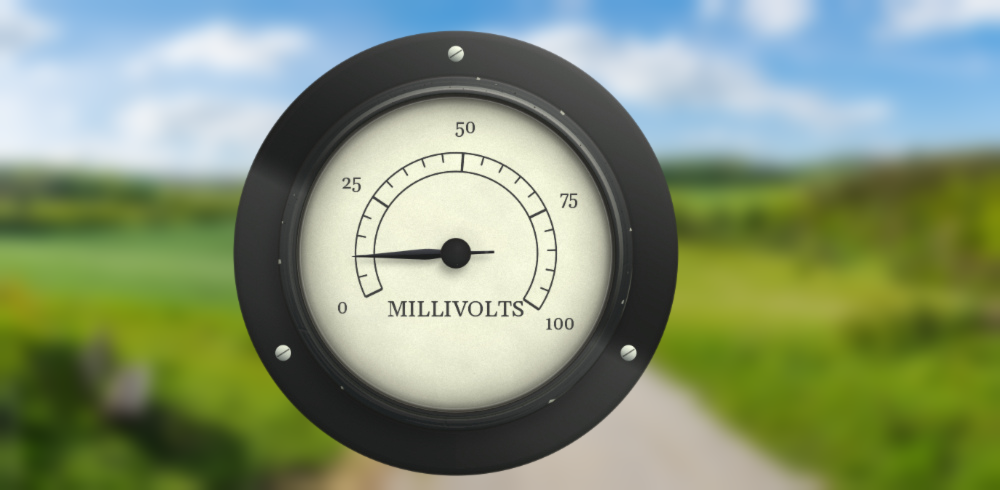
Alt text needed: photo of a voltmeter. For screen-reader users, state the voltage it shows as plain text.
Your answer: 10 mV
